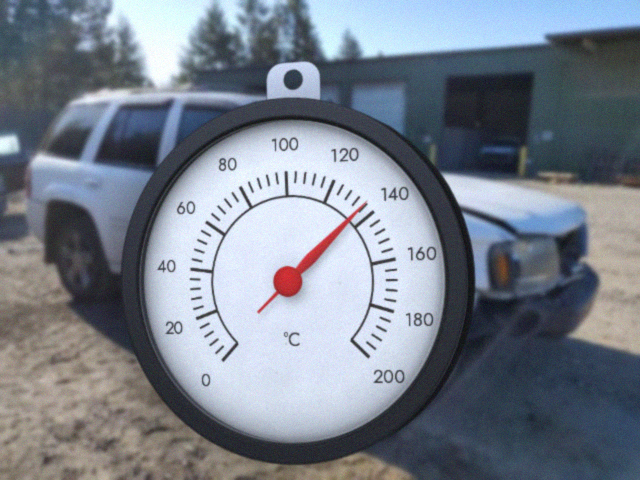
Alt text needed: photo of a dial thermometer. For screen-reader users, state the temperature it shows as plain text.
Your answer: 136 °C
